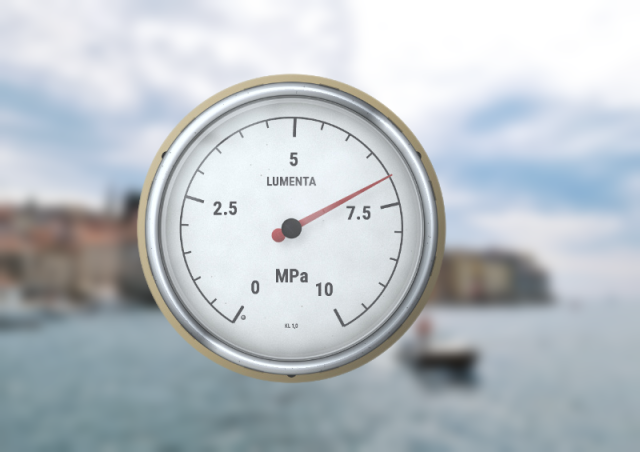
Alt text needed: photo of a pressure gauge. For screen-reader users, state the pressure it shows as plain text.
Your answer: 7 MPa
